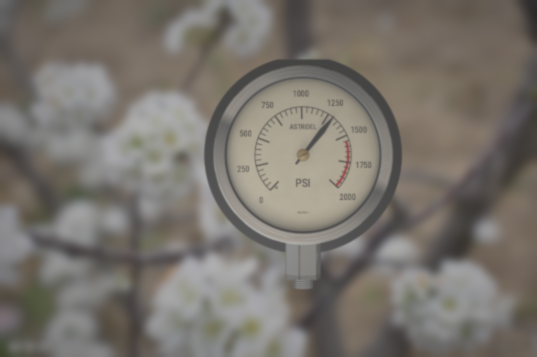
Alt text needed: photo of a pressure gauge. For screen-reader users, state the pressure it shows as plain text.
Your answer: 1300 psi
